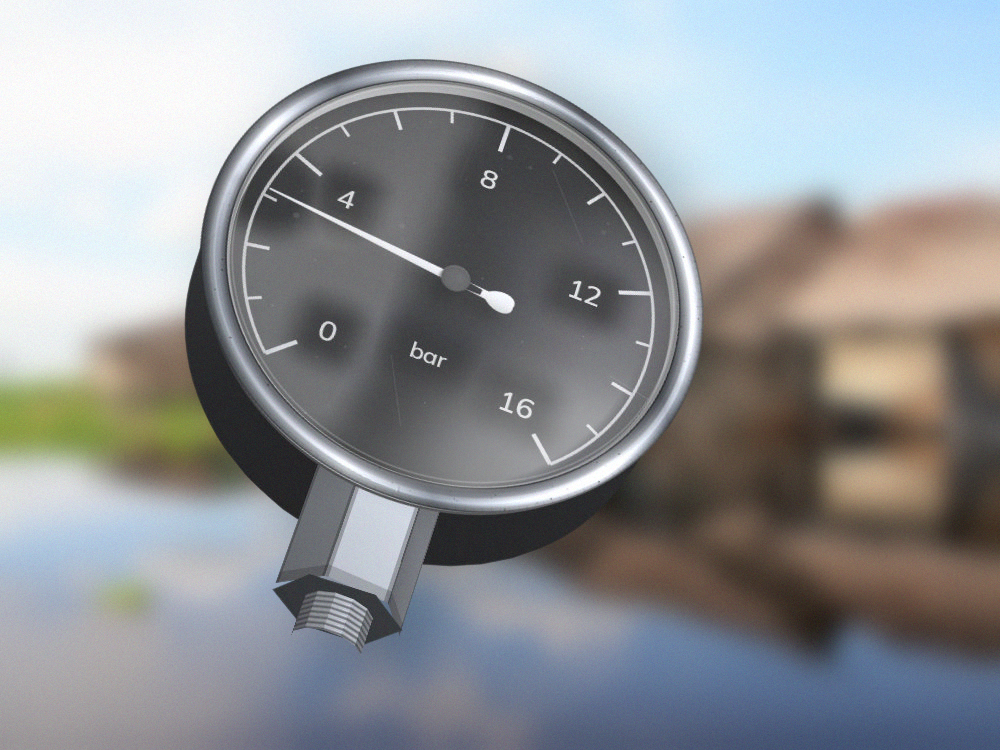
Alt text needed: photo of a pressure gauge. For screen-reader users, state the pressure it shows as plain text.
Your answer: 3 bar
